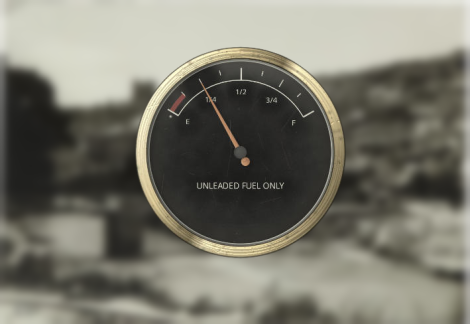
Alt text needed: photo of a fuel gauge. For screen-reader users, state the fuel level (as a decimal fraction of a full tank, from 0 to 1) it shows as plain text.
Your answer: 0.25
